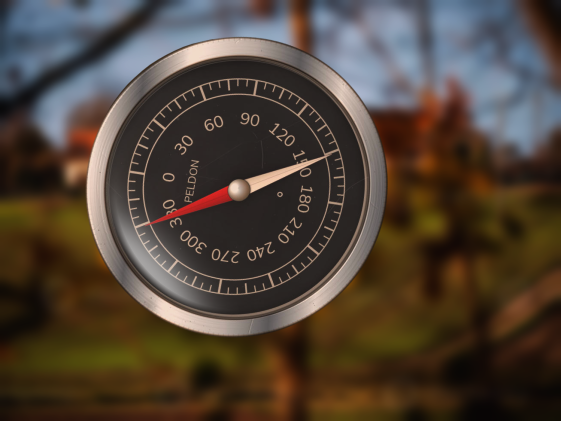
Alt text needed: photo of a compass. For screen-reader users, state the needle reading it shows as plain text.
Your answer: 330 °
